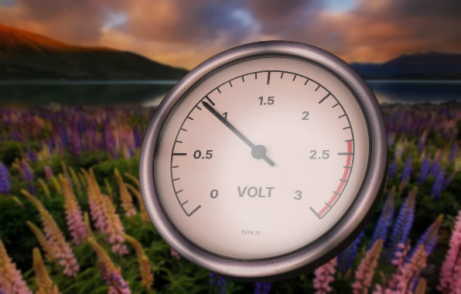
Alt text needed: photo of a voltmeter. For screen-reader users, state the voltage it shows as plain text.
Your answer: 0.95 V
